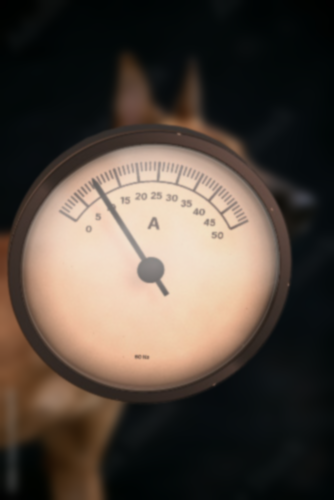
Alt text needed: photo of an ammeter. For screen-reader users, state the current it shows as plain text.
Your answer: 10 A
